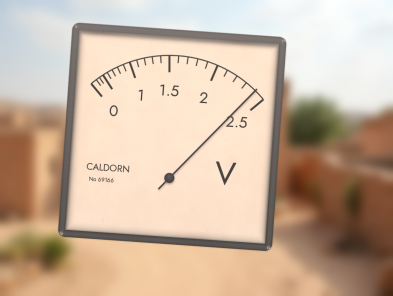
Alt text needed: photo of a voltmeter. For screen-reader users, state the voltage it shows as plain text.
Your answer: 2.4 V
